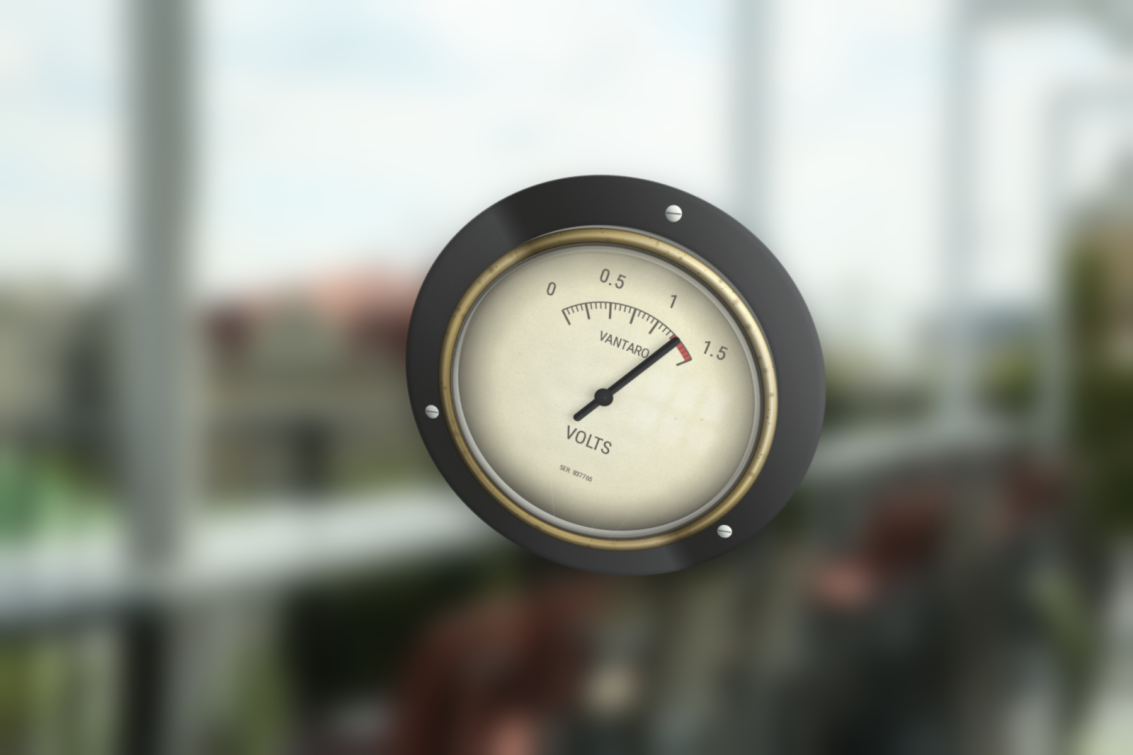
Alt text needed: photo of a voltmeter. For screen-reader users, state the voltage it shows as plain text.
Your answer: 1.25 V
